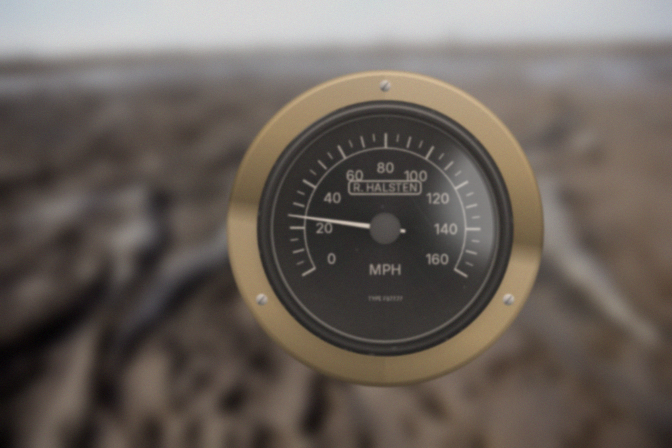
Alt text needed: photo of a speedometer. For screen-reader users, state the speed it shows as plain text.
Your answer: 25 mph
